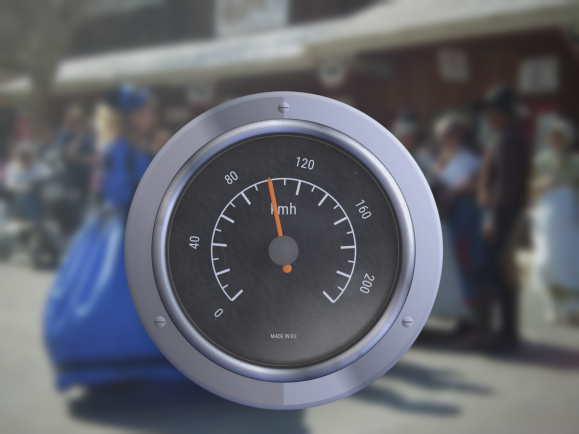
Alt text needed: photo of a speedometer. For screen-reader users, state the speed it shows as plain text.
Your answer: 100 km/h
